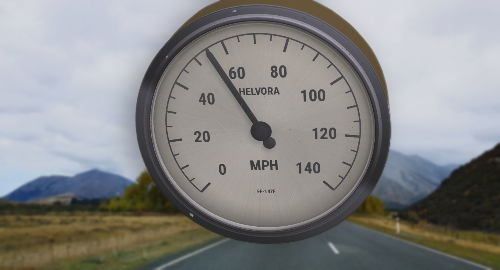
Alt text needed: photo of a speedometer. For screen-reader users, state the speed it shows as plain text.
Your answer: 55 mph
